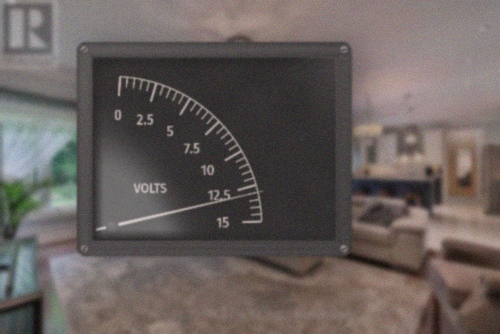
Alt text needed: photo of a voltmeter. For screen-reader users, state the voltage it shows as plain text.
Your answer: 13 V
